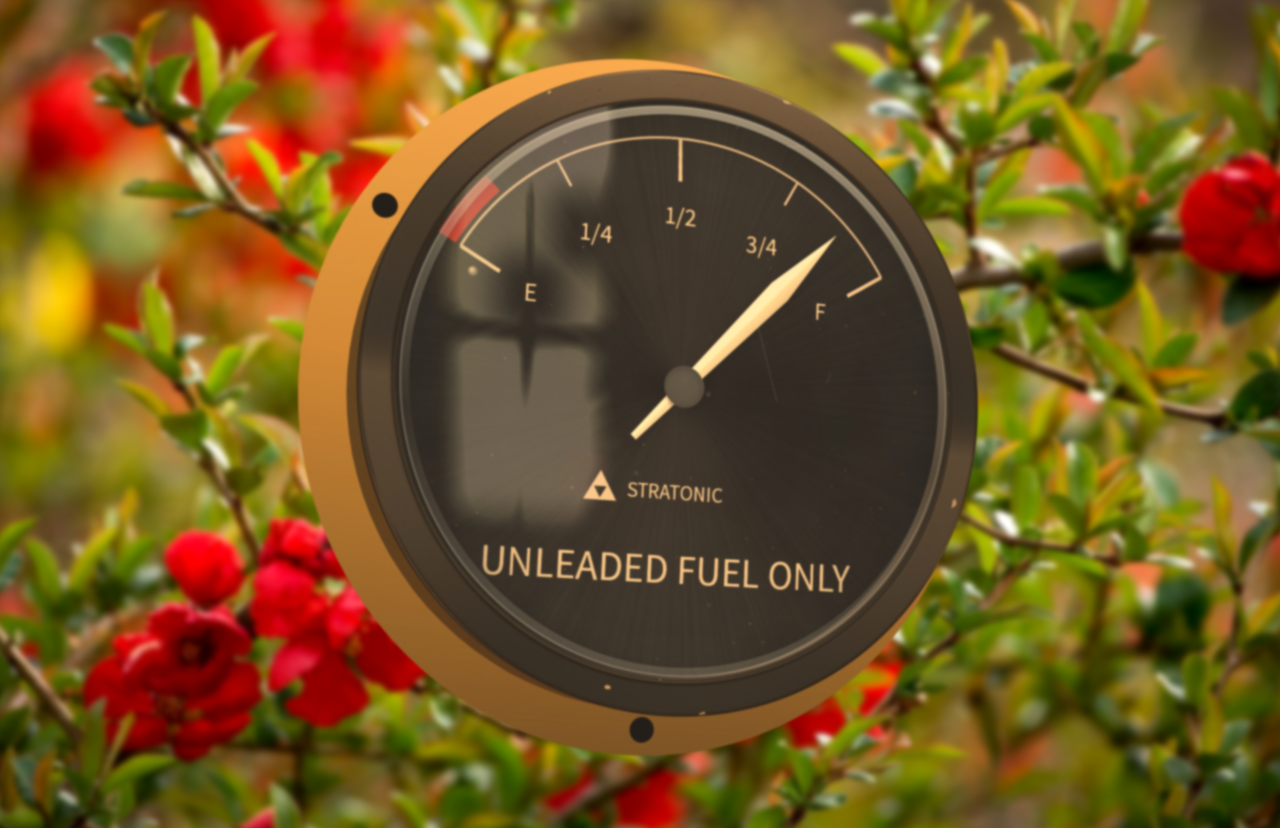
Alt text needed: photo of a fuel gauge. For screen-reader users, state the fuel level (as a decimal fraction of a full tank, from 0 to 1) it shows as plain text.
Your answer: 0.875
